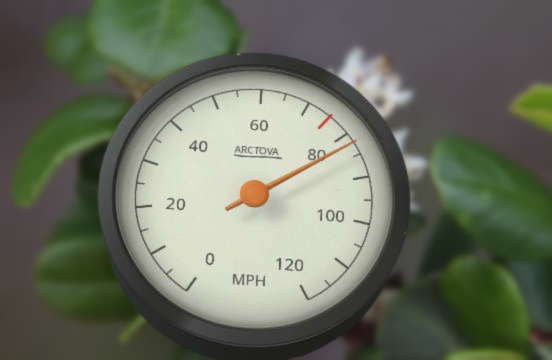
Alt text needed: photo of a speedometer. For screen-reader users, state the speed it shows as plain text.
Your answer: 82.5 mph
